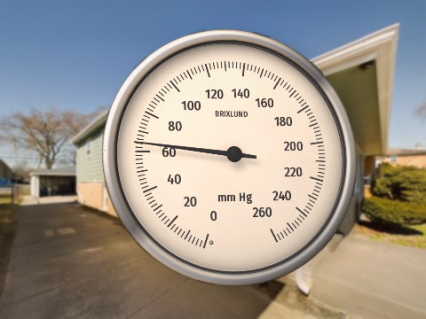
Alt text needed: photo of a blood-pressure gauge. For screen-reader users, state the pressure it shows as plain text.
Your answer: 64 mmHg
